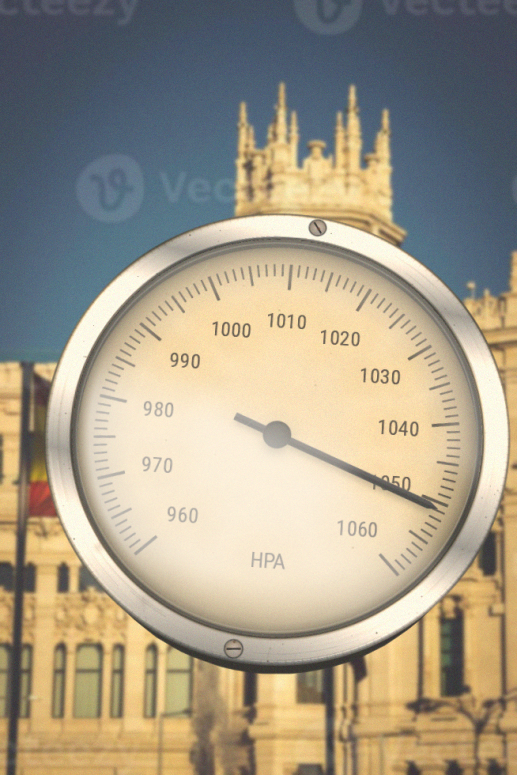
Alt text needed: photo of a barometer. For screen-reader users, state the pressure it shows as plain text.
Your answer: 1051 hPa
